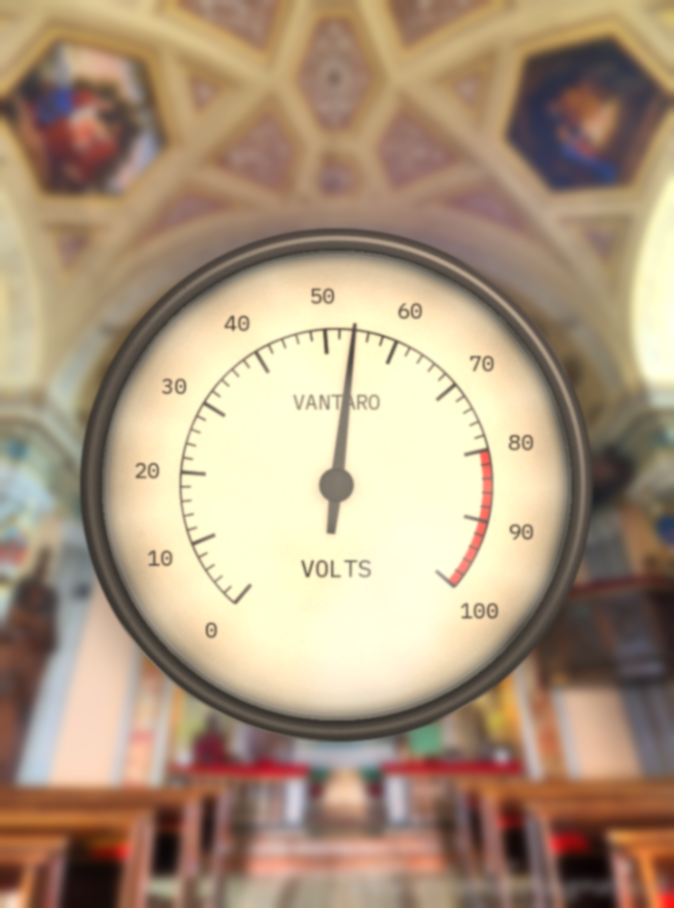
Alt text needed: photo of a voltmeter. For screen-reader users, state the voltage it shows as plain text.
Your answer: 54 V
